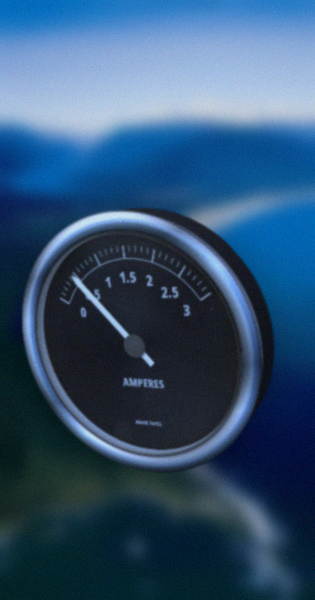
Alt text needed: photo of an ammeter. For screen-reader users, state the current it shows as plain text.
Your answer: 0.5 A
